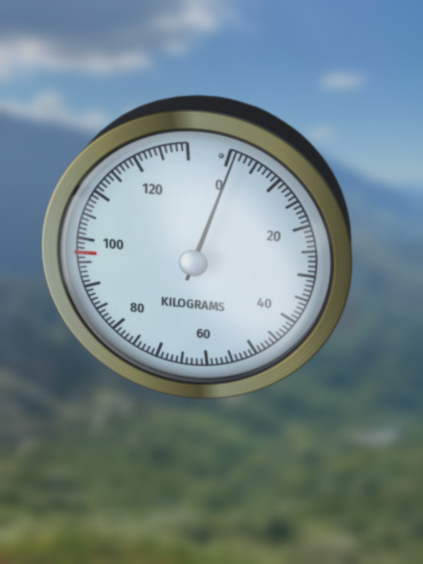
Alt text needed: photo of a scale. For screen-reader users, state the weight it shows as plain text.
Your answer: 1 kg
